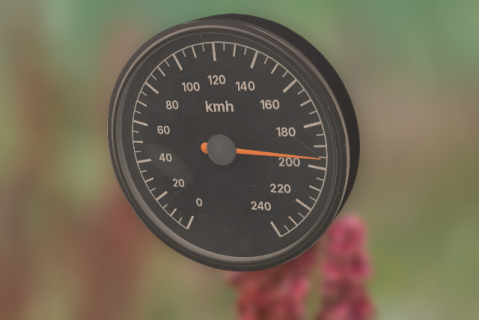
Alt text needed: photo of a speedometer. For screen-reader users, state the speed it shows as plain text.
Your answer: 195 km/h
